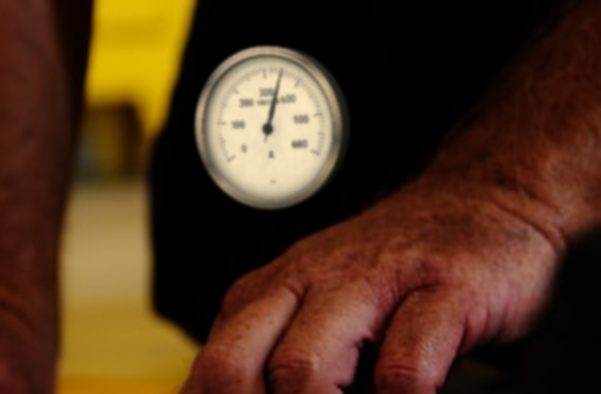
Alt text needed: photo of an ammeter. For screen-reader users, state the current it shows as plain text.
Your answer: 350 A
